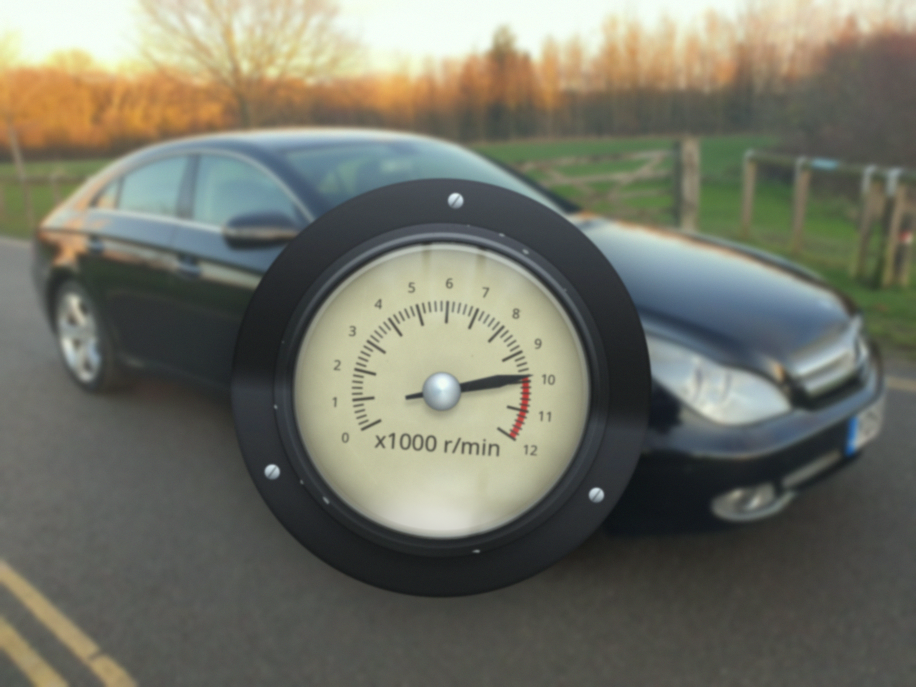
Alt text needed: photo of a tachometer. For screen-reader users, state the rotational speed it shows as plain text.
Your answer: 9800 rpm
